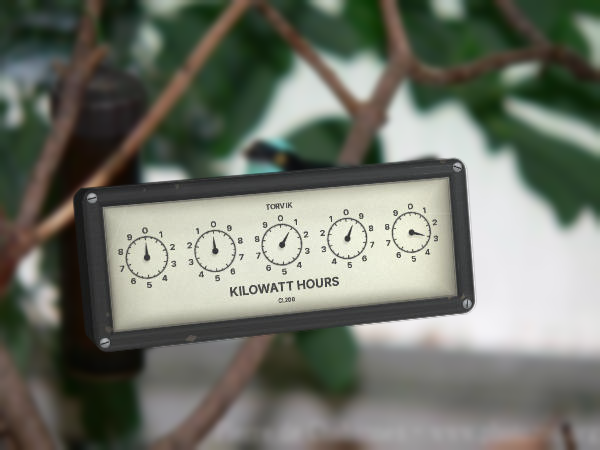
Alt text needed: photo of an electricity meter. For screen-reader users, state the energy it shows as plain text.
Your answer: 93 kWh
